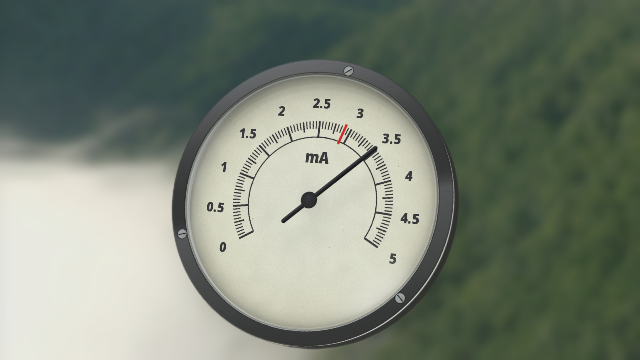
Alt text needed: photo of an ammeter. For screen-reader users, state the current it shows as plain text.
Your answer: 3.5 mA
